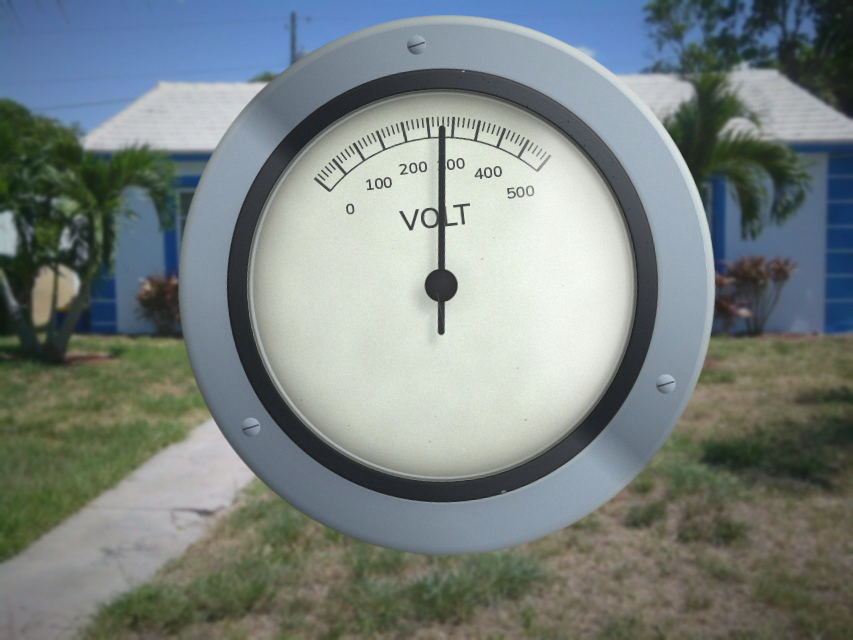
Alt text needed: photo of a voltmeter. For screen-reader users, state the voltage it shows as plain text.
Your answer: 280 V
